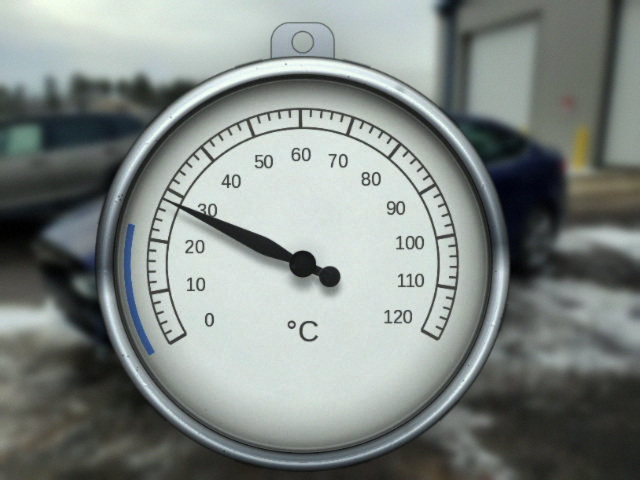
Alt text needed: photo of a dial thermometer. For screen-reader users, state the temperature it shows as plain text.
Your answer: 28 °C
